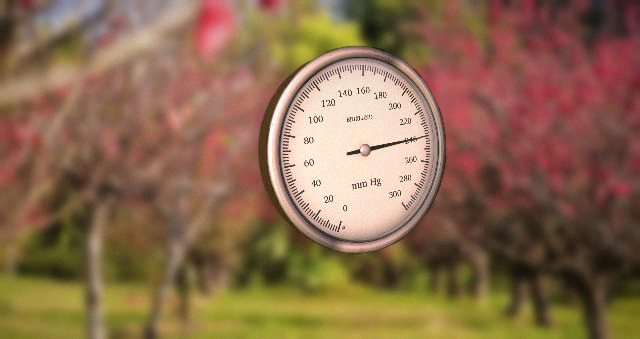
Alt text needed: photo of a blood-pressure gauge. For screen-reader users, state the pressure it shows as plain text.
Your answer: 240 mmHg
